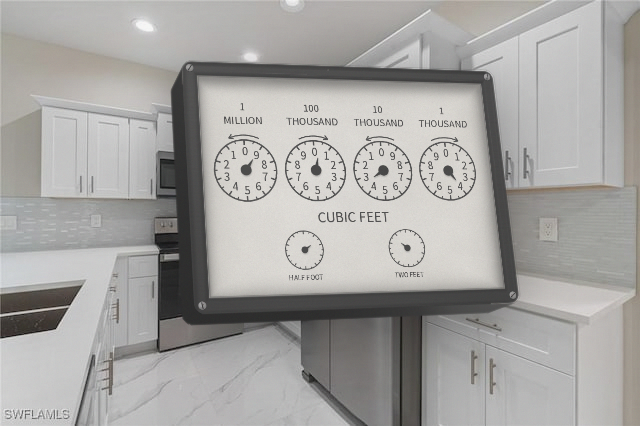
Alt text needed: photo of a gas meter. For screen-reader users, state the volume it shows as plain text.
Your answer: 903400 ft³
